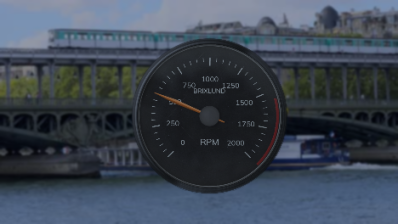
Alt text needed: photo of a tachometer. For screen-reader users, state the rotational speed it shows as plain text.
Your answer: 500 rpm
